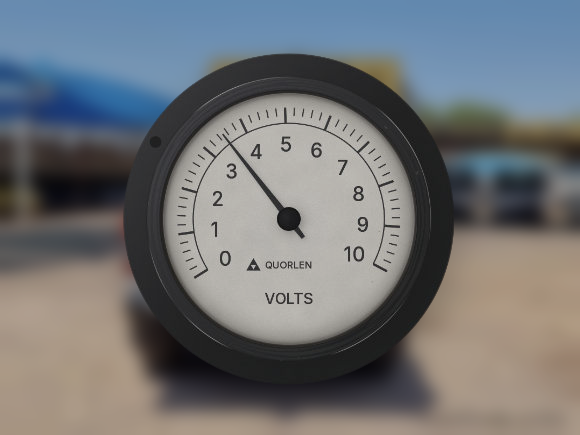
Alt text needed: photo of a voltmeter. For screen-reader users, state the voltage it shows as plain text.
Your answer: 3.5 V
